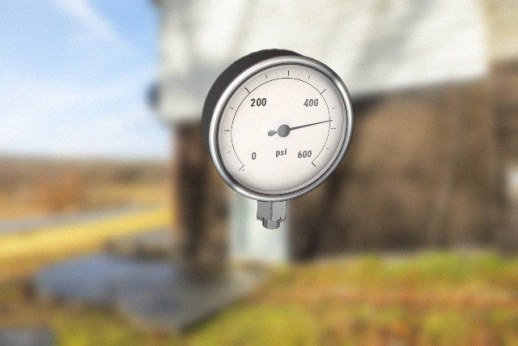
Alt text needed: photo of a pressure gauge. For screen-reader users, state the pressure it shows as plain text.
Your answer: 475 psi
